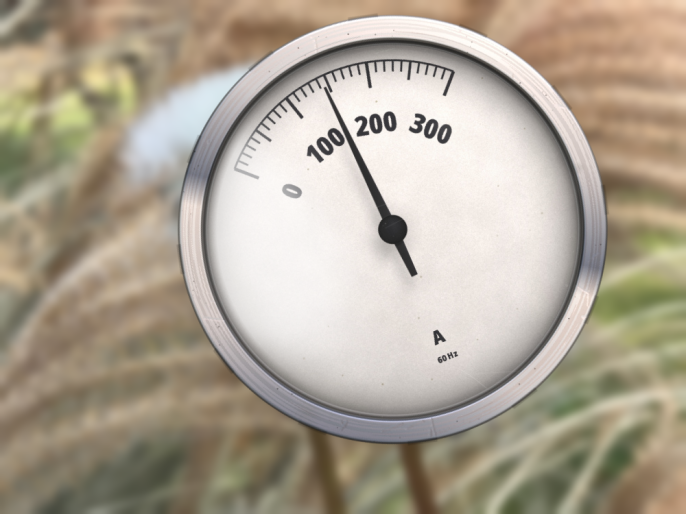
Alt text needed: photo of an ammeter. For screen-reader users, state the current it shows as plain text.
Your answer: 145 A
